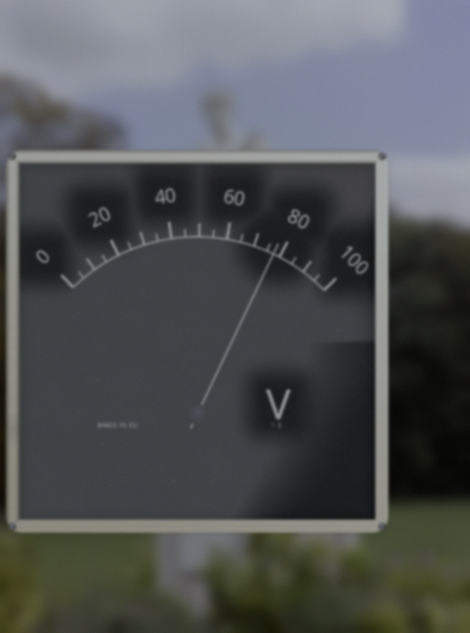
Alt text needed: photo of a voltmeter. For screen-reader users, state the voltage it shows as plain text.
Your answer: 77.5 V
